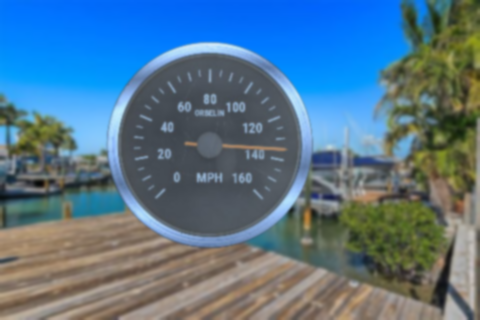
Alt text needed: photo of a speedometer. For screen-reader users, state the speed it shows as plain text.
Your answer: 135 mph
